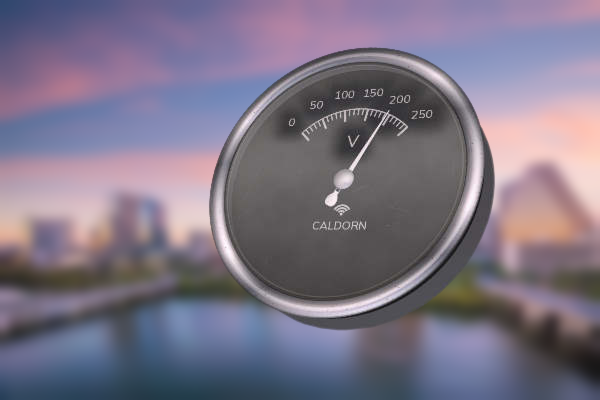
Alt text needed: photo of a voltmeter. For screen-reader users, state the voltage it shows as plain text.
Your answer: 200 V
